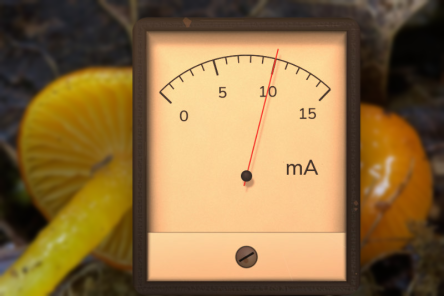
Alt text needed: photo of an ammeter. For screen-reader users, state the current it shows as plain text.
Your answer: 10 mA
